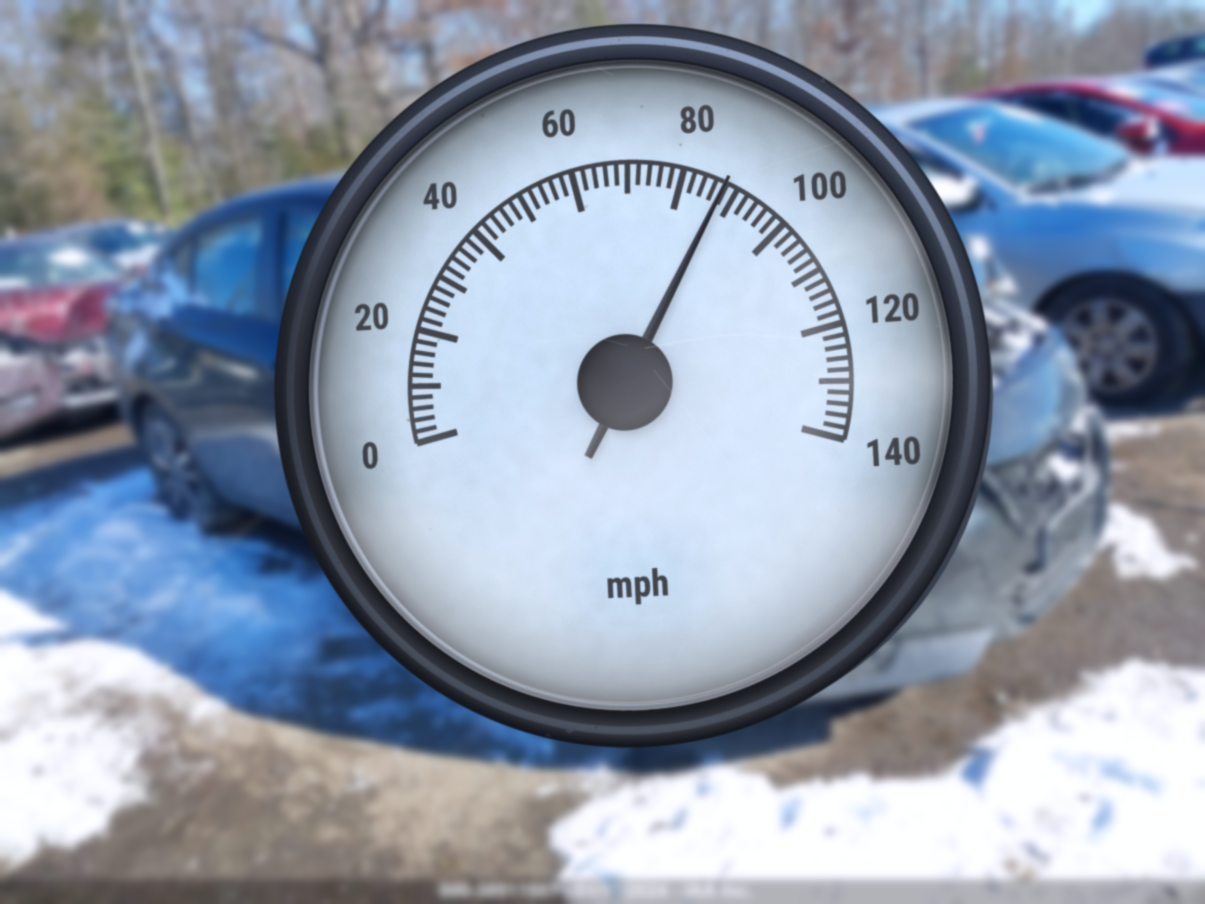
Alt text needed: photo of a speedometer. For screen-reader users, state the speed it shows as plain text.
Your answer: 88 mph
